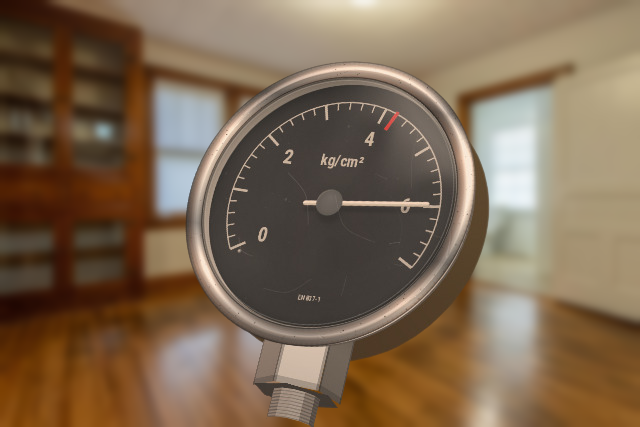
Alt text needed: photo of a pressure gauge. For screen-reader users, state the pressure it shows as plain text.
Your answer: 6 kg/cm²
